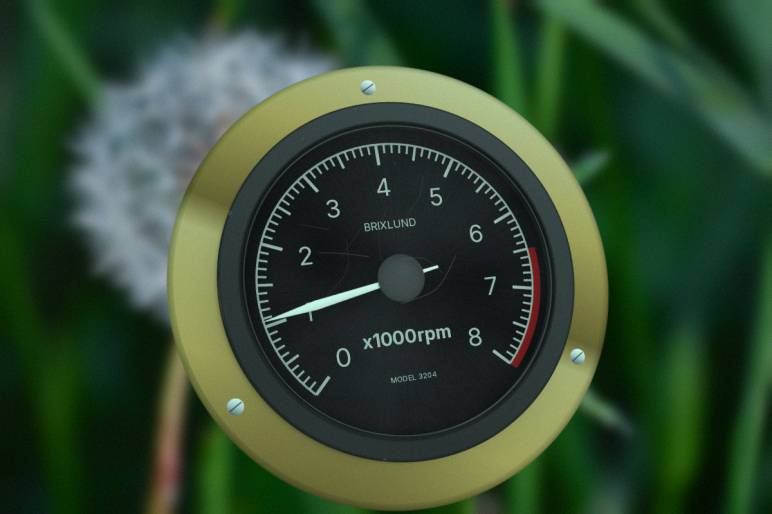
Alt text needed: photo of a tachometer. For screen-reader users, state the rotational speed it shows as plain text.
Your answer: 1050 rpm
